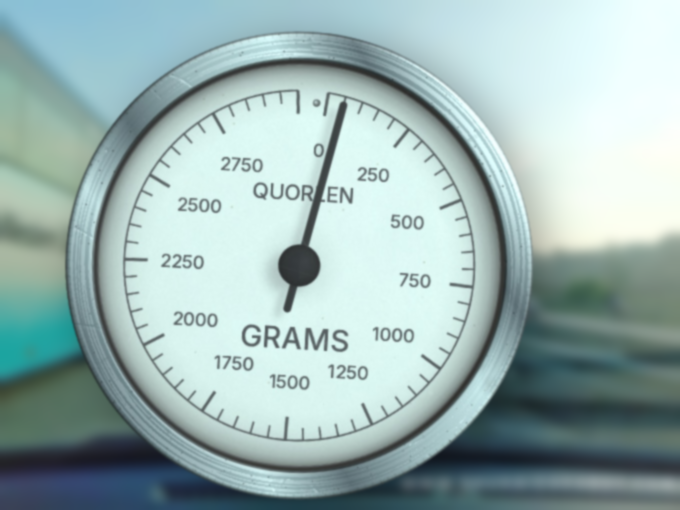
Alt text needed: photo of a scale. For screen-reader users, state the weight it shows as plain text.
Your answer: 50 g
